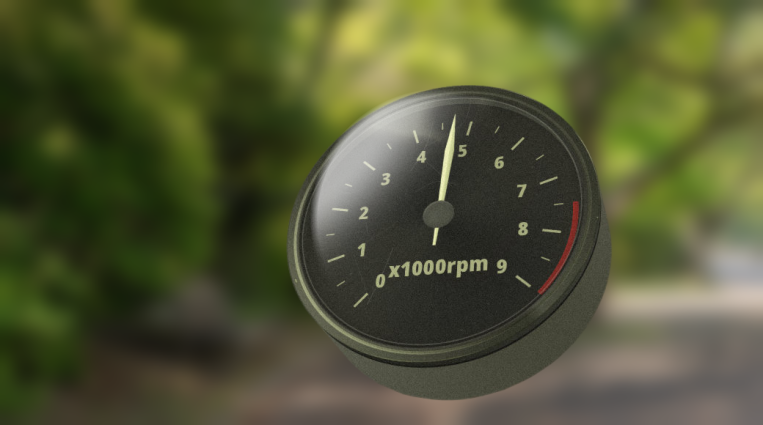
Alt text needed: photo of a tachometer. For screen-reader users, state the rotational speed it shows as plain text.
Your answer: 4750 rpm
